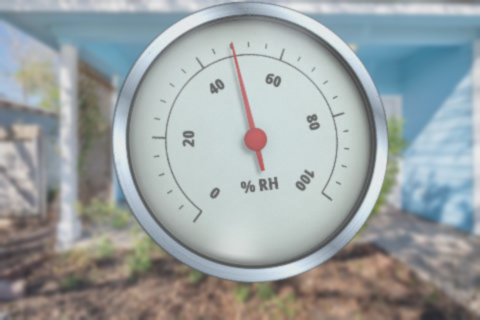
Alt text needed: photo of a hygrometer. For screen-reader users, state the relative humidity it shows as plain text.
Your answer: 48 %
